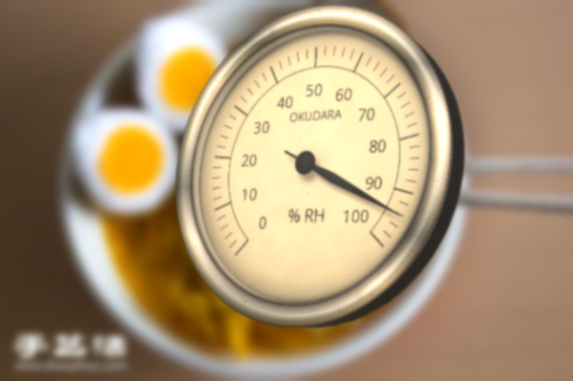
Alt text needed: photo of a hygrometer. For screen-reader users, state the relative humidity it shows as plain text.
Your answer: 94 %
